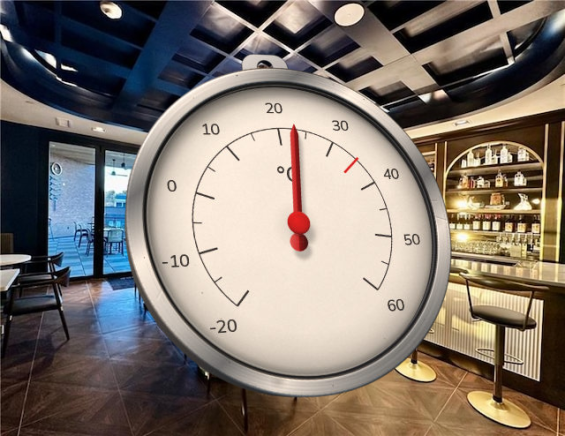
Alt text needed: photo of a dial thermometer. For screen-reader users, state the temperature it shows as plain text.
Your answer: 22.5 °C
